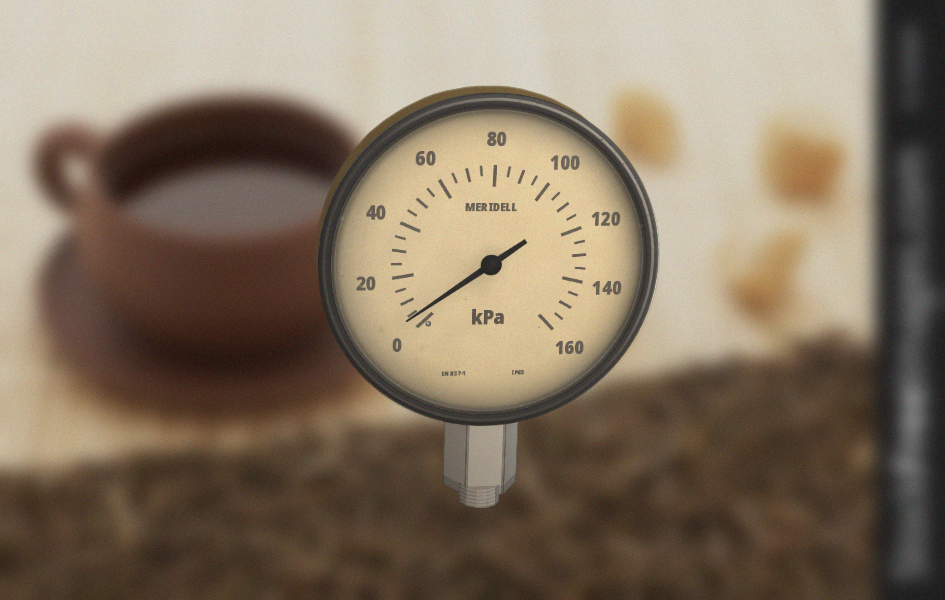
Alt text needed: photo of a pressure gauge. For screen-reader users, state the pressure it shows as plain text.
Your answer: 5 kPa
